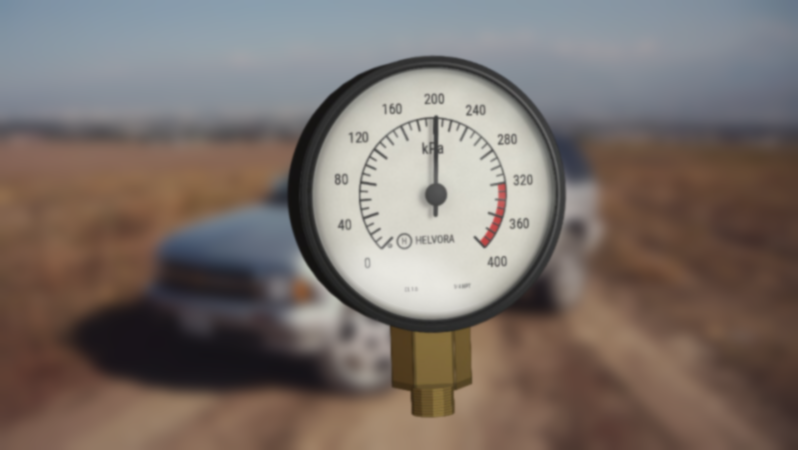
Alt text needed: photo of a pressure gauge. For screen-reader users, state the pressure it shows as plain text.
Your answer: 200 kPa
